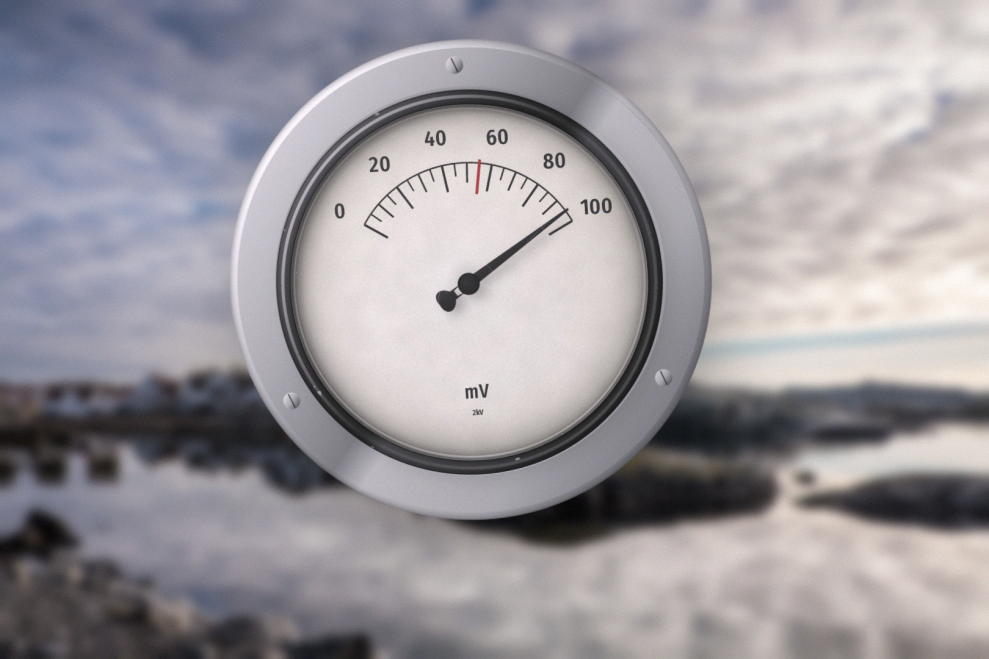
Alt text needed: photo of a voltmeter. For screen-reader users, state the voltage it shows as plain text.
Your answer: 95 mV
